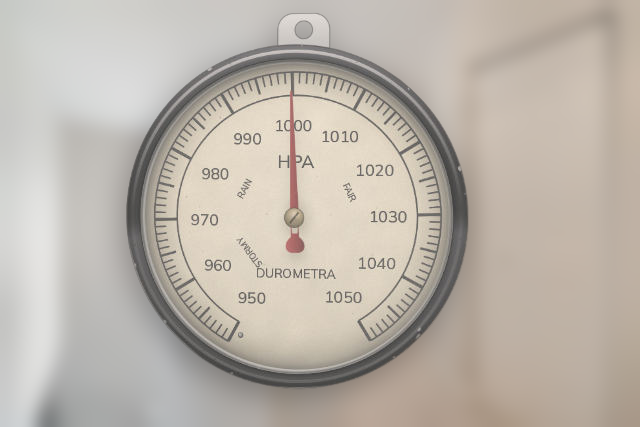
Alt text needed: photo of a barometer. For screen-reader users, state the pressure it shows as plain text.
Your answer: 1000 hPa
